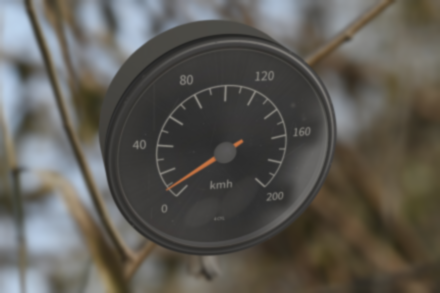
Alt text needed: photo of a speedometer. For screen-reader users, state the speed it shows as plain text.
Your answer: 10 km/h
